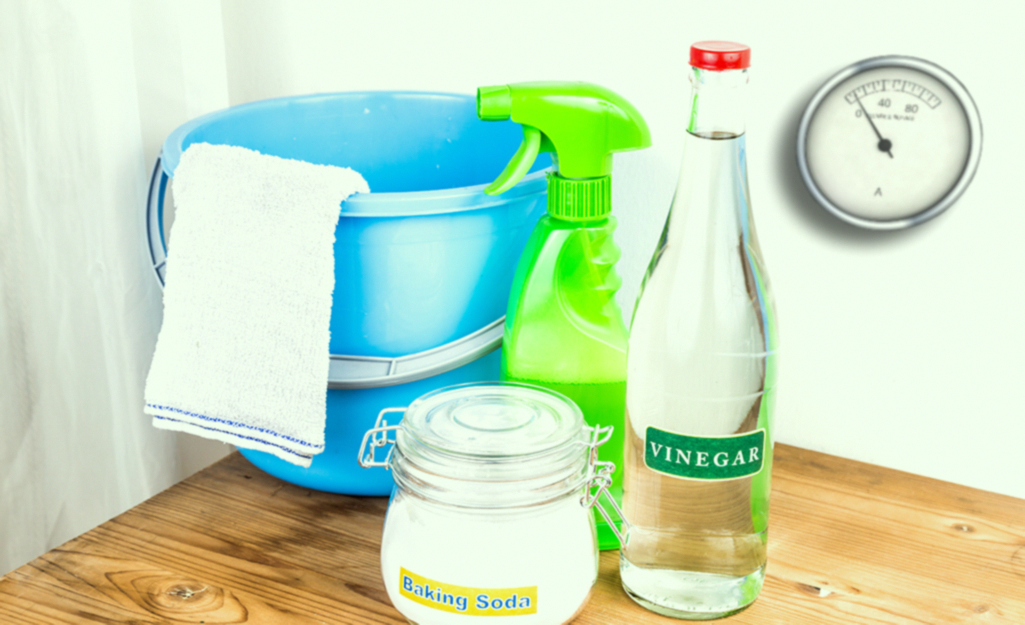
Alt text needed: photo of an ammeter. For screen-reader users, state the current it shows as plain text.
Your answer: 10 A
